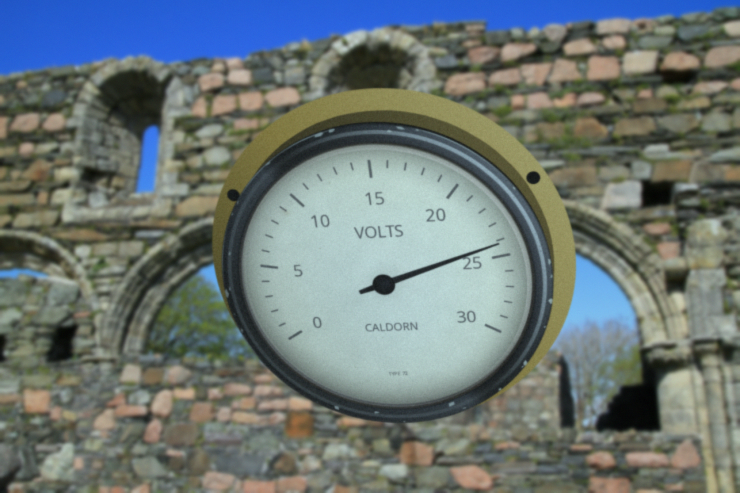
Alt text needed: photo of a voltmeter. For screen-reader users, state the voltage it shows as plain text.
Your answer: 24 V
